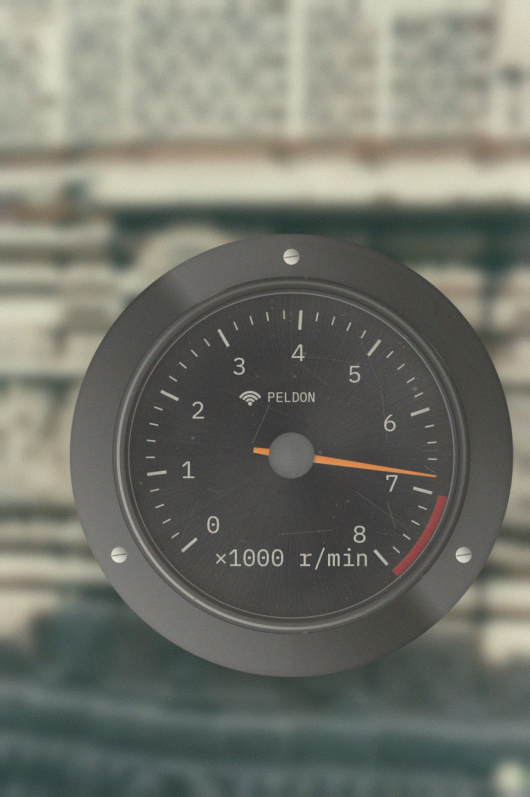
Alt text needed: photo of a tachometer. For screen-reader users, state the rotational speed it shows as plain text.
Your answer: 6800 rpm
